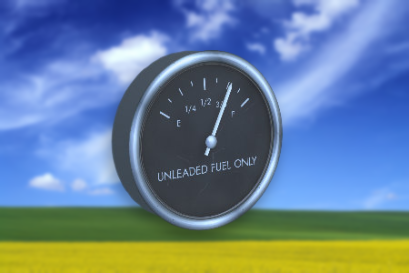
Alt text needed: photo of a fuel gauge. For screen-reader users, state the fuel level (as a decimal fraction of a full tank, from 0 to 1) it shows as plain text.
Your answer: 0.75
